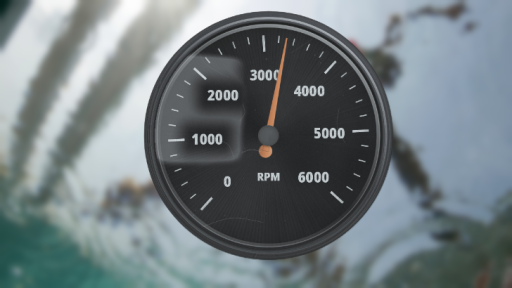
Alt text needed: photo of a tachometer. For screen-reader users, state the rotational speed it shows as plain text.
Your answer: 3300 rpm
